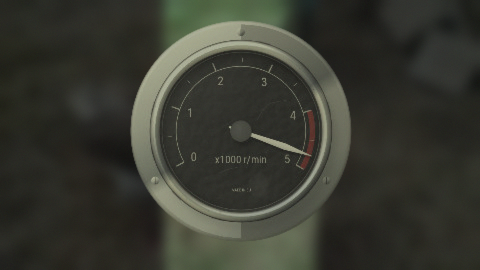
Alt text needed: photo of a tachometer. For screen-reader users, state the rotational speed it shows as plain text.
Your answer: 4750 rpm
